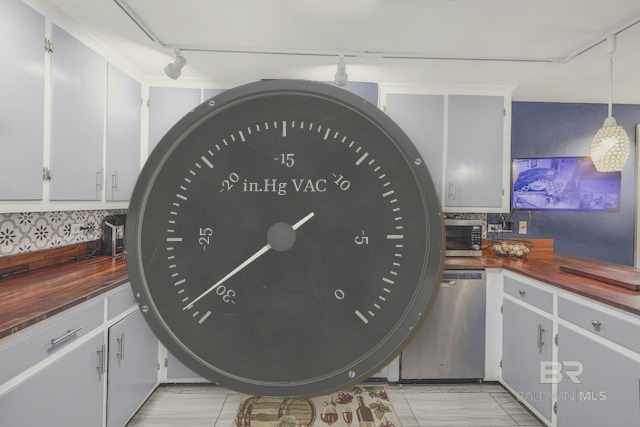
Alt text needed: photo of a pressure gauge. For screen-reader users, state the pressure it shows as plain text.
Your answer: -29 inHg
